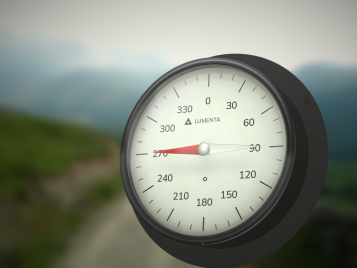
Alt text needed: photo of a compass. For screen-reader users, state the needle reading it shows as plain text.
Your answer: 270 °
